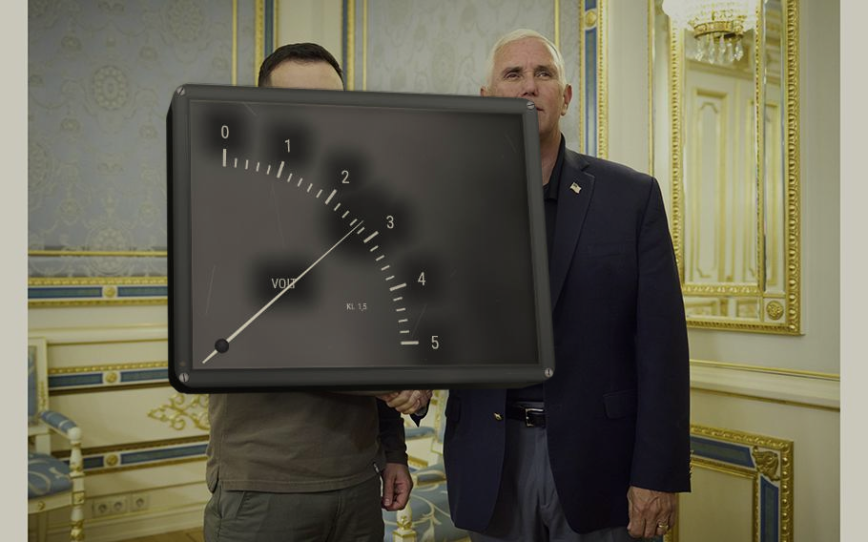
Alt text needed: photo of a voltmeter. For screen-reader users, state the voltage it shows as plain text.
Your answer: 2.7 V
